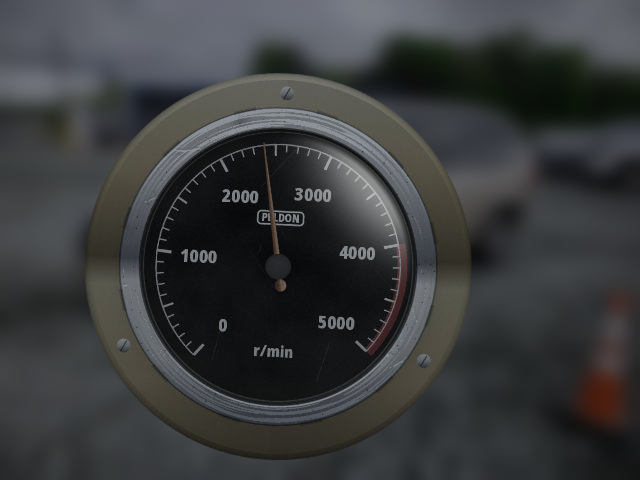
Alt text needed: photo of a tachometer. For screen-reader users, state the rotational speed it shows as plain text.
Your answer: 2400 rpm
